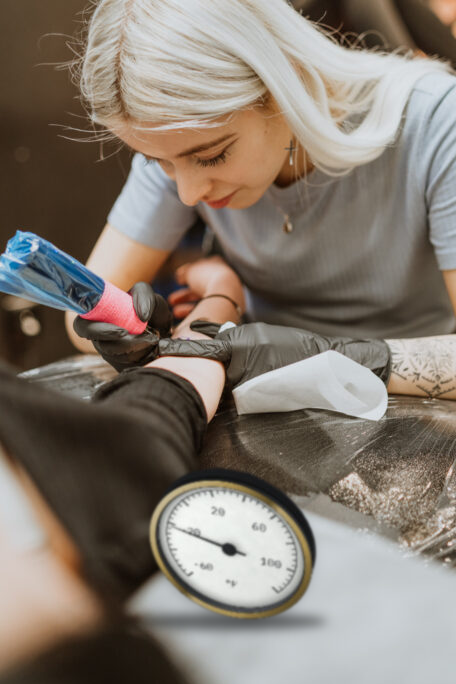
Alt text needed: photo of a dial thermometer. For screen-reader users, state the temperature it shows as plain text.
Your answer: -20 °F
